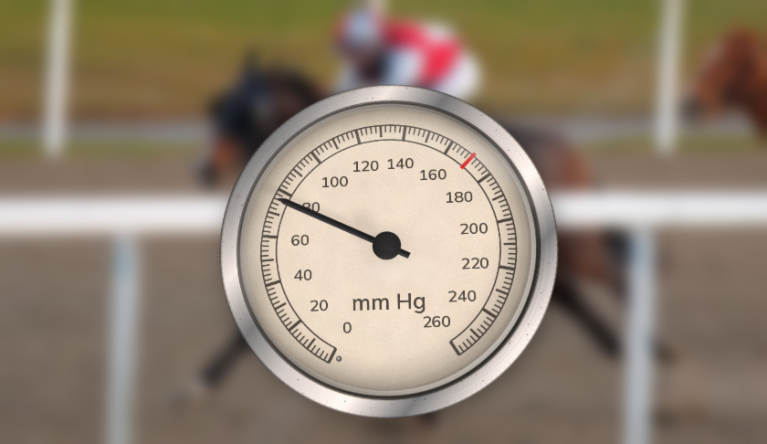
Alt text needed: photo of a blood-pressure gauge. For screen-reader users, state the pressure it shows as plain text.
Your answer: 76 mmHg
